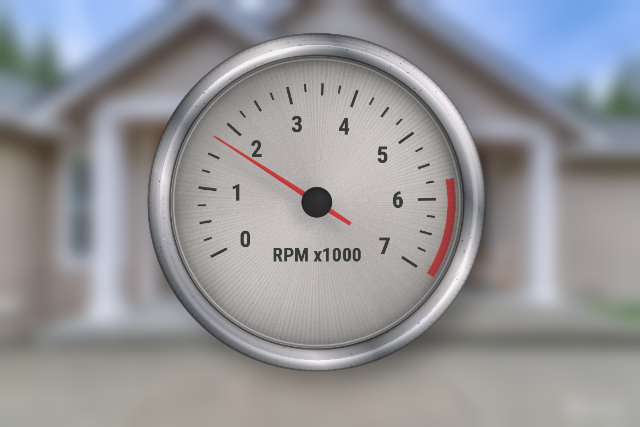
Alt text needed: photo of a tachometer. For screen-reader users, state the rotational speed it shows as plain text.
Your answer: 1750 rpm
